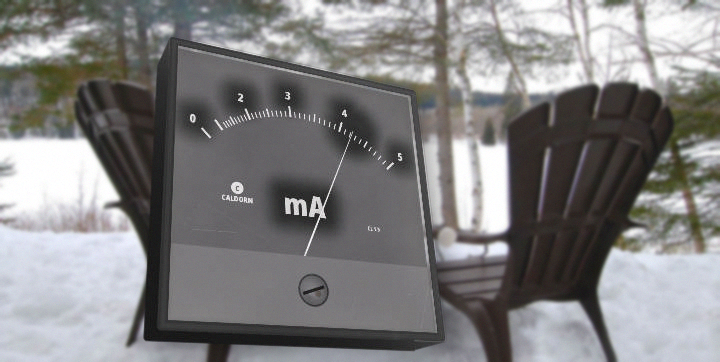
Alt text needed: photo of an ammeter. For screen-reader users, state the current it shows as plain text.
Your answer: 4.2 mA
